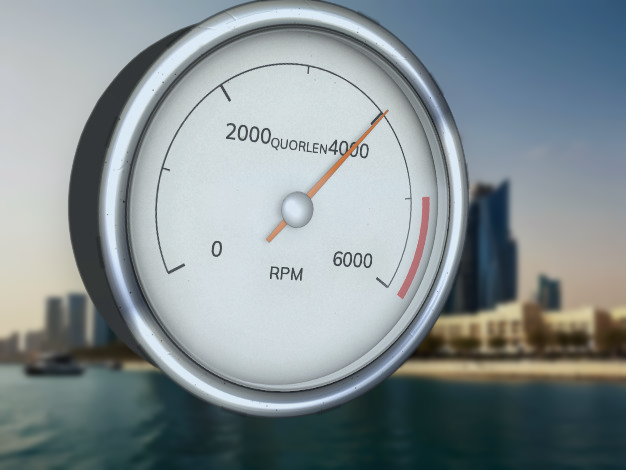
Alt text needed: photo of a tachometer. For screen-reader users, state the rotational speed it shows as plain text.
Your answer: 4000 rpm
